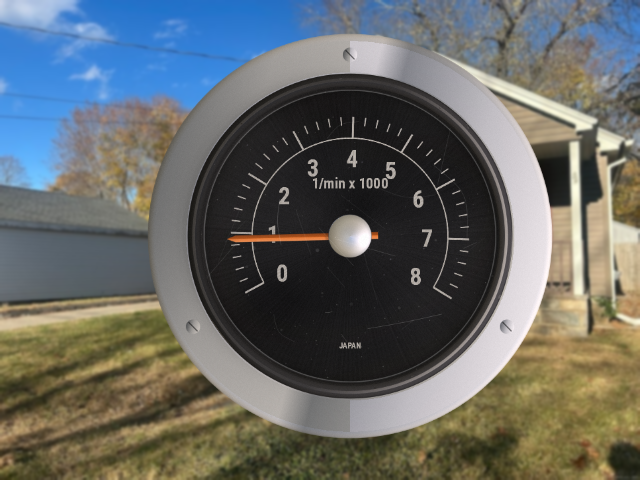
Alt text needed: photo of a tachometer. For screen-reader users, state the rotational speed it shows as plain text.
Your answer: 900 rpm
